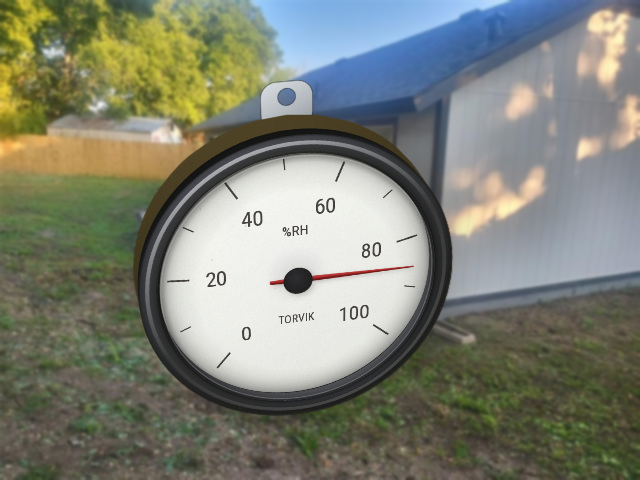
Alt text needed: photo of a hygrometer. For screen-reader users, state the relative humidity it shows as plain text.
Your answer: 85 %
